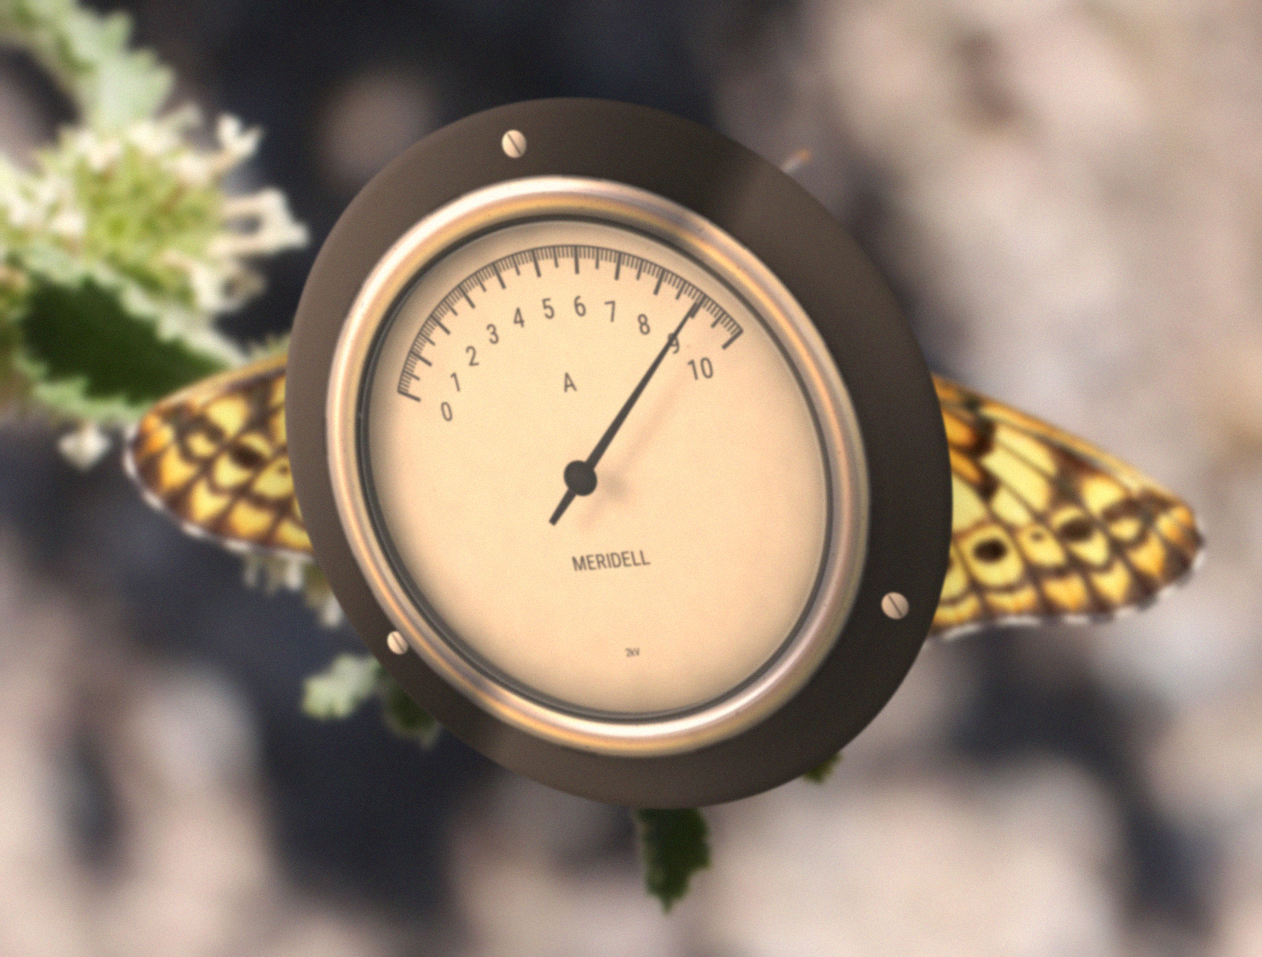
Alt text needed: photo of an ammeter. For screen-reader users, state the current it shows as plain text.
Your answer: 9 A
